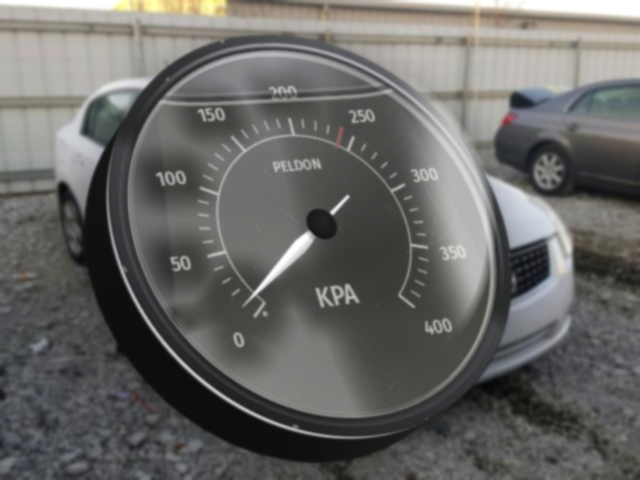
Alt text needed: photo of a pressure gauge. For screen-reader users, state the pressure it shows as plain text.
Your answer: 10 kPa
